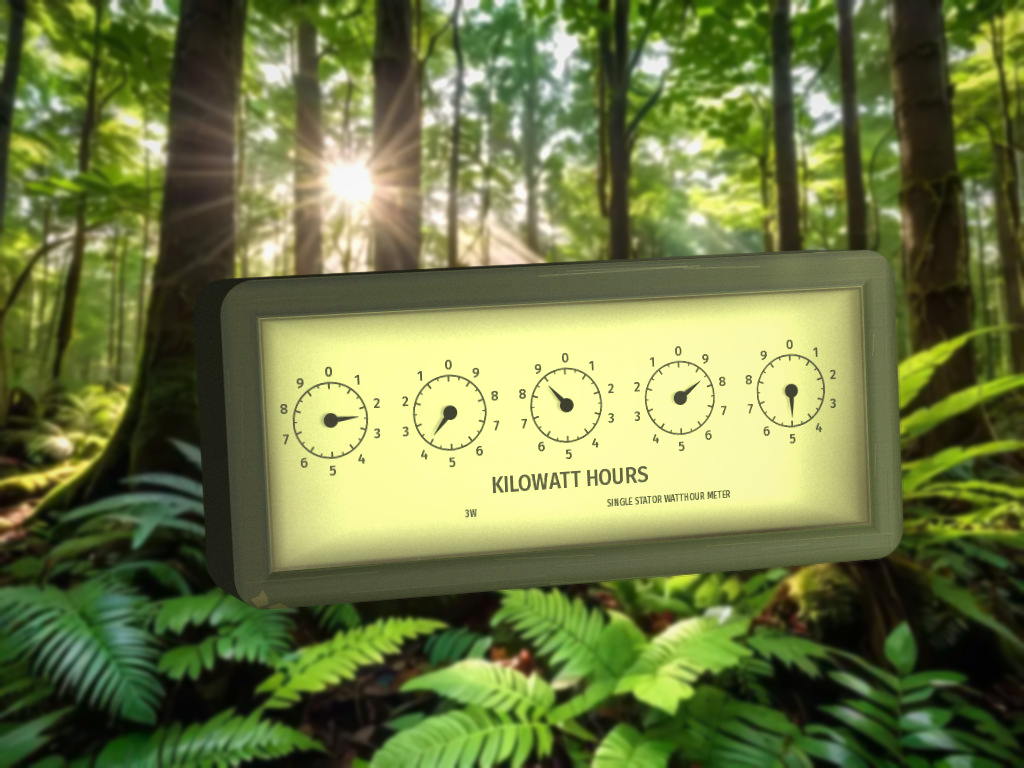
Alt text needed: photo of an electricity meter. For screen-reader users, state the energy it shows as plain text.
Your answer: 23885 kWh
